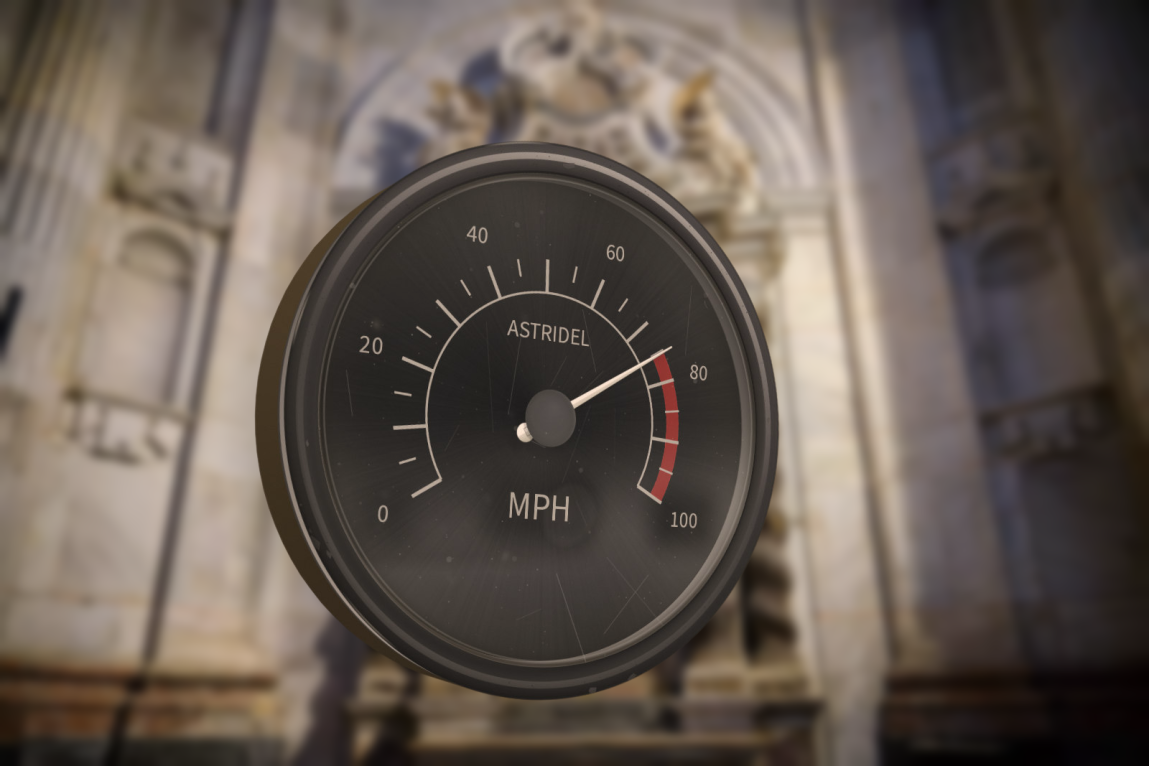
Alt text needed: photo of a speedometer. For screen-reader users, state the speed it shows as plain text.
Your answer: 75 mph
